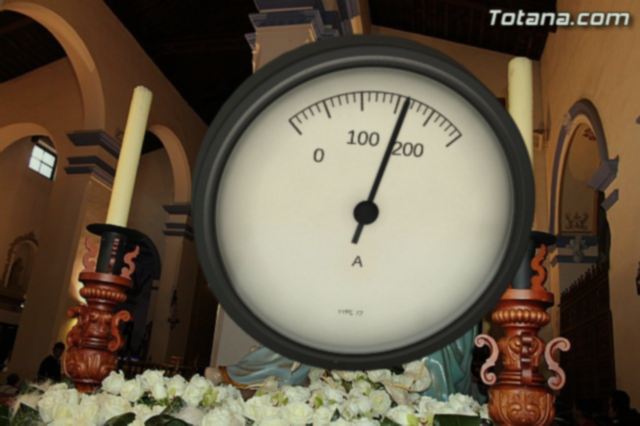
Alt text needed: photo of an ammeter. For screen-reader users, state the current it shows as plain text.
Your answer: 160 A
